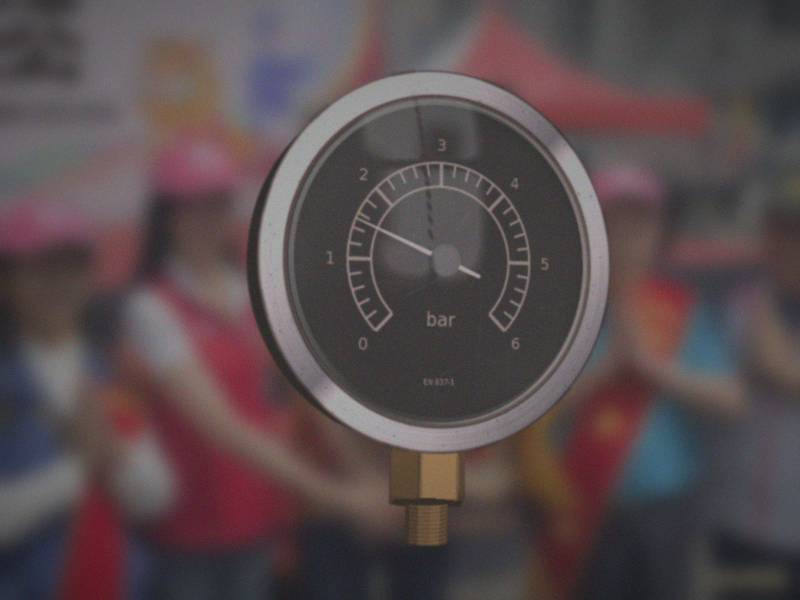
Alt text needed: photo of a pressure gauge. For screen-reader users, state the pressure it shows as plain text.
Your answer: 1.5 bar
